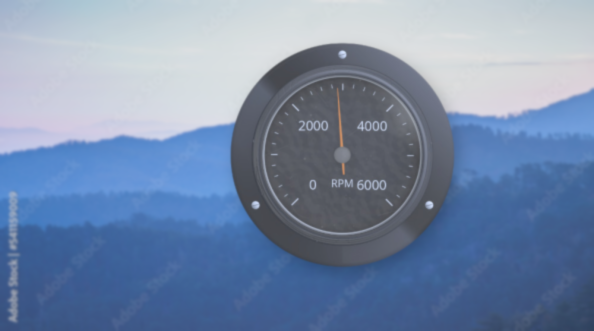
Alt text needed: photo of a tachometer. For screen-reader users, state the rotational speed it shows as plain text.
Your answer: 2900 rpm
